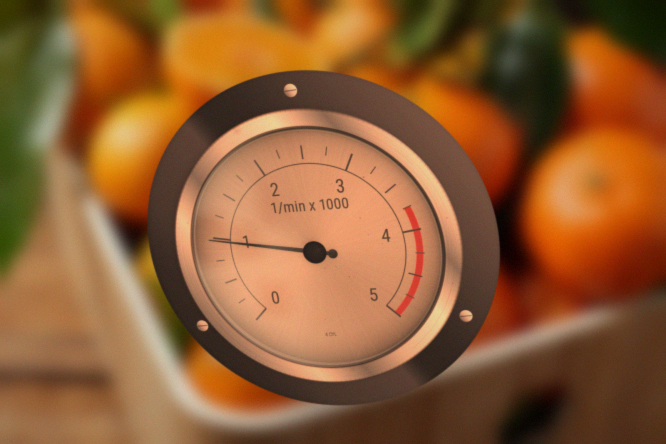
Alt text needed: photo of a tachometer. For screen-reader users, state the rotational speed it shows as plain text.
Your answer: 1000 rpm
